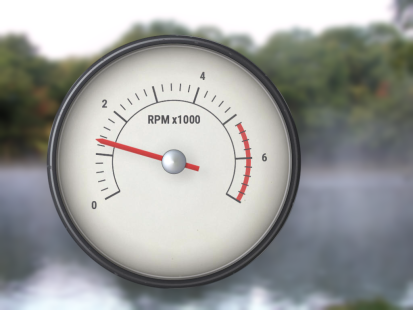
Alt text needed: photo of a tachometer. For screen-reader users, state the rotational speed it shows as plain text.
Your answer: 1300 rpm
